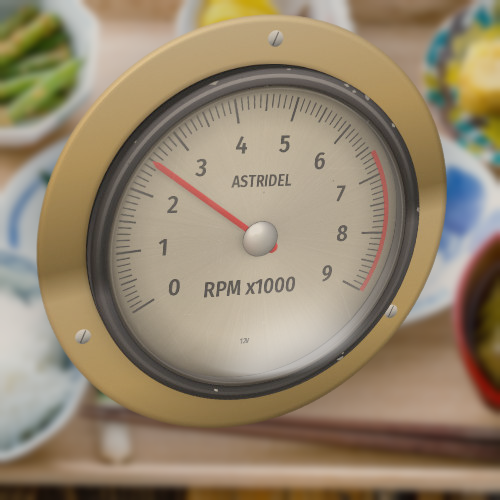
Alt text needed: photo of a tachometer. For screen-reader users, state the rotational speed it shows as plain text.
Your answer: 2500 rpm
